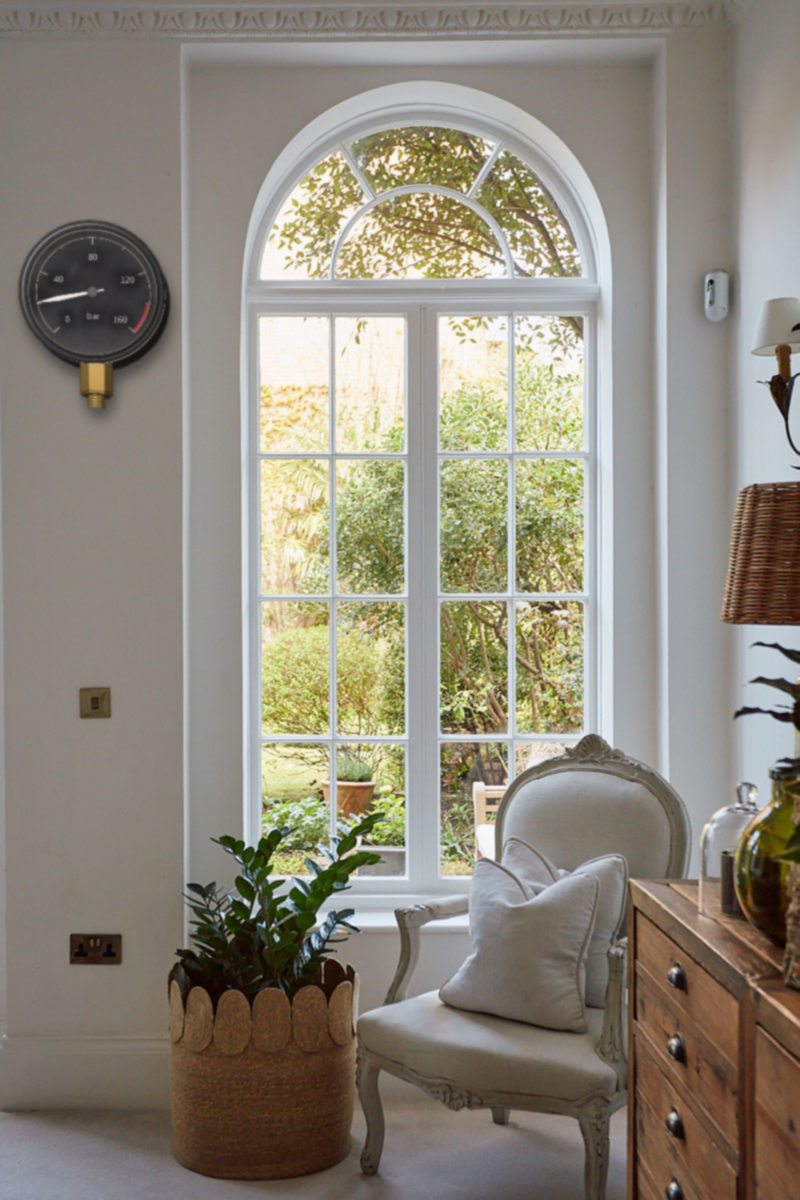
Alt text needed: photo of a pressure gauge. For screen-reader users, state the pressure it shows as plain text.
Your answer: 20 bar
